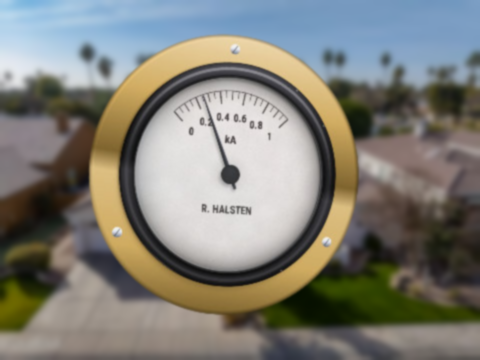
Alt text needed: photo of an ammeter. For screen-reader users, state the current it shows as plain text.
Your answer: 0.25 kA
